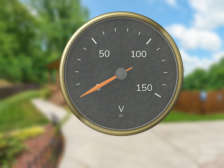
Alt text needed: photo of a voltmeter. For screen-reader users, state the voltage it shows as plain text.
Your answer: 0 V
